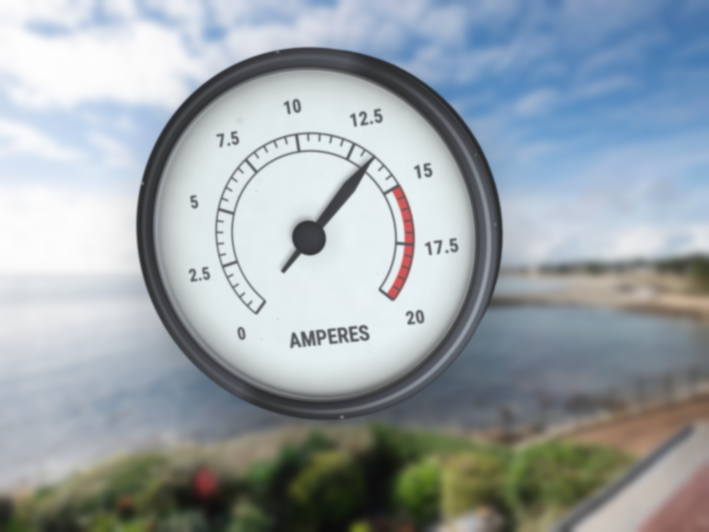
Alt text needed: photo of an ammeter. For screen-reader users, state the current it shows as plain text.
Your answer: 13.5 A
